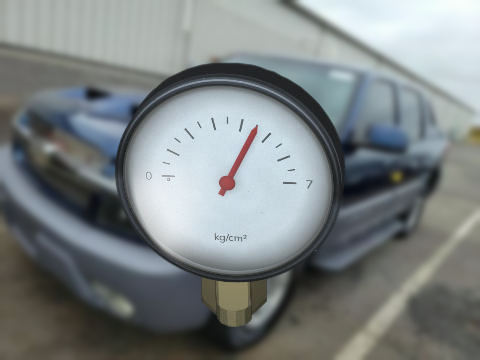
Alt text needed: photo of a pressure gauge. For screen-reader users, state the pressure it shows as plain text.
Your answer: 4.5 kg/cm²
